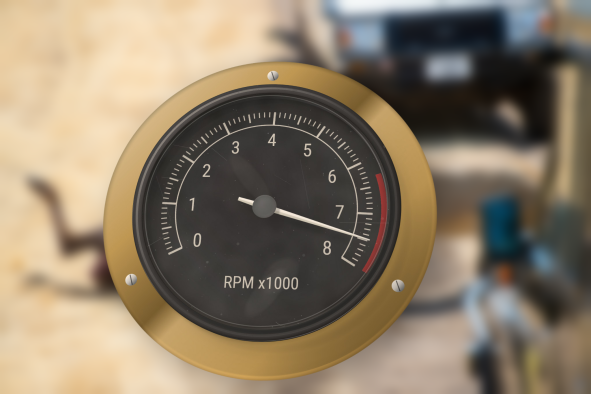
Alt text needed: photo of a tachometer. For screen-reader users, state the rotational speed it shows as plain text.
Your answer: 7500 rpm
